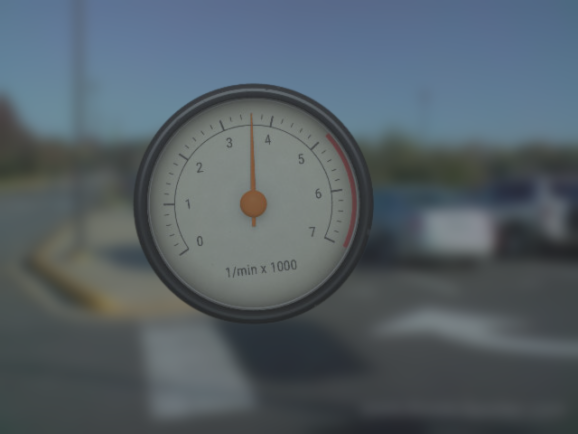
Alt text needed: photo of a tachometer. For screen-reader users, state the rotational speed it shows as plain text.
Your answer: 3600 rpm
